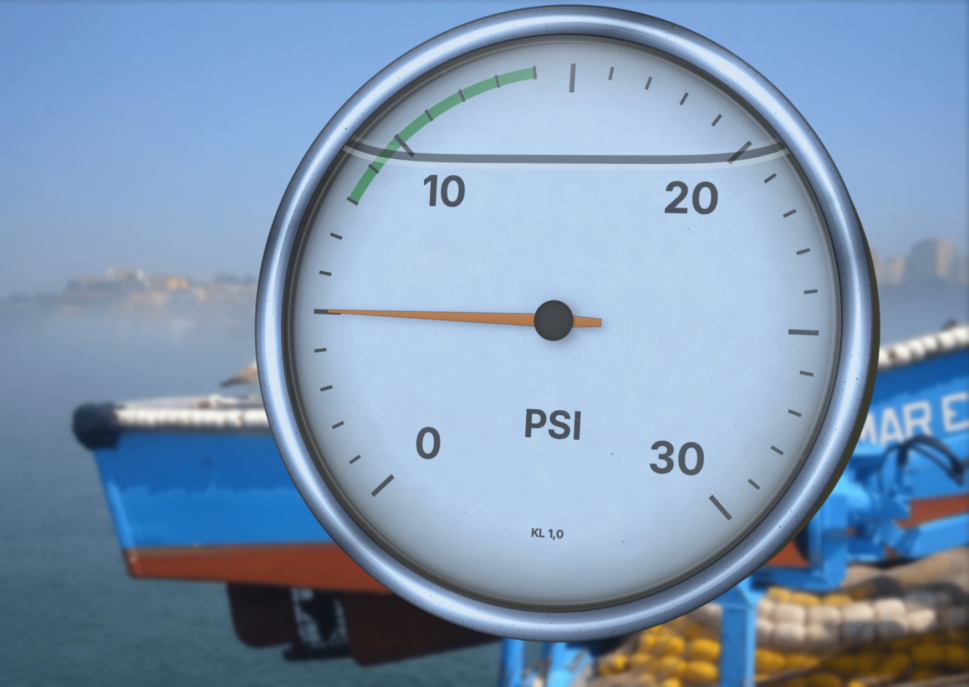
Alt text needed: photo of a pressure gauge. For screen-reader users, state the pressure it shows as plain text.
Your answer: 5 psi
